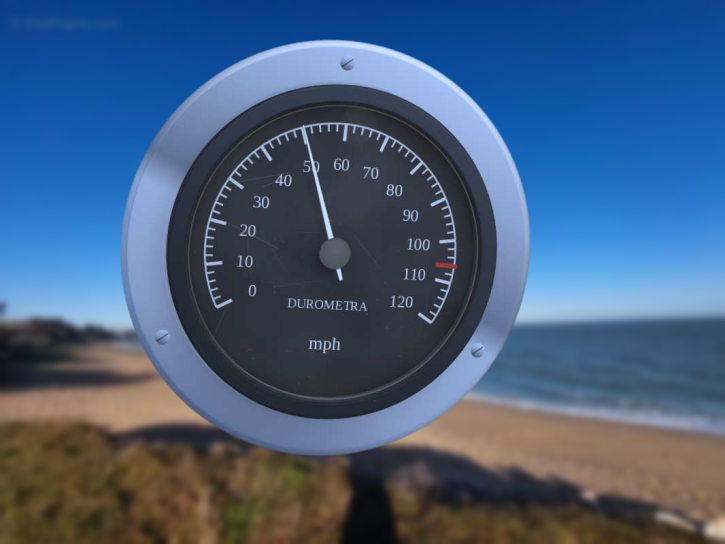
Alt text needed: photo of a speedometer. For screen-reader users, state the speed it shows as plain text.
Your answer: 50 mph
